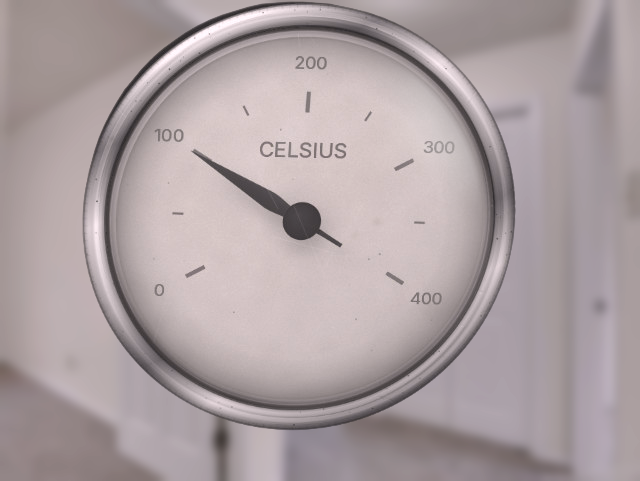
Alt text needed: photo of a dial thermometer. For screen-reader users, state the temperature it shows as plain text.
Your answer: 100 °C
